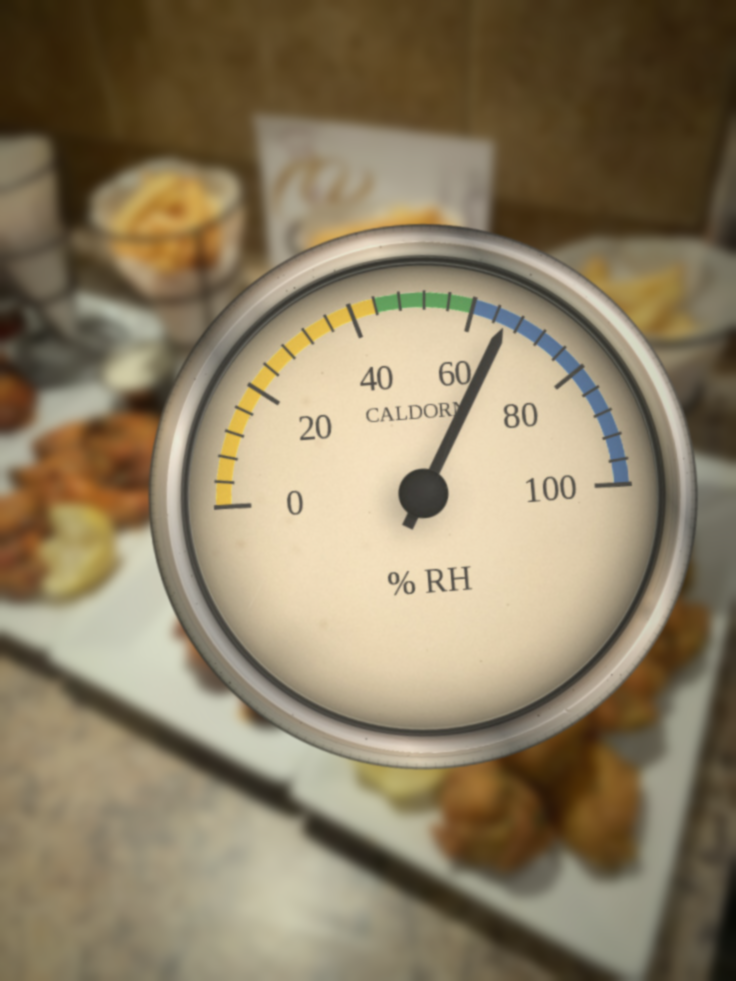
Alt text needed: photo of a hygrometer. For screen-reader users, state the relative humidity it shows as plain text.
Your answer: 66 %
